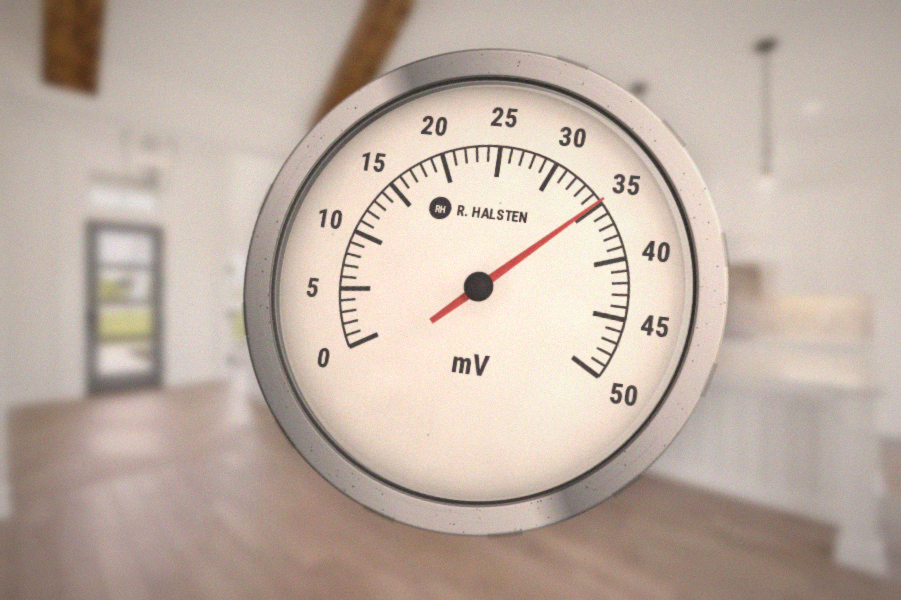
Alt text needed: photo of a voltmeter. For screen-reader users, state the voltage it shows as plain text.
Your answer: 35 mV
